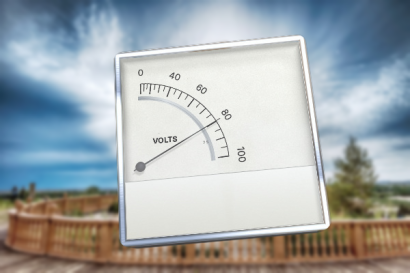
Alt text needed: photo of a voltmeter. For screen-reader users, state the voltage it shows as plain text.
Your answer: 80 V
